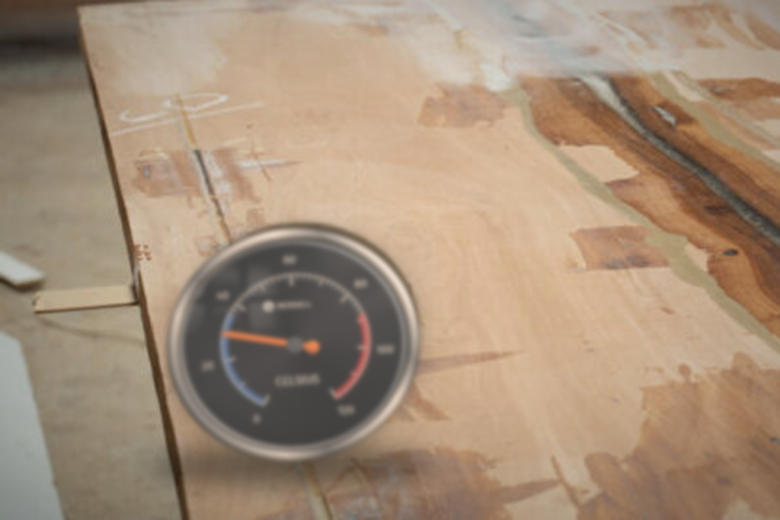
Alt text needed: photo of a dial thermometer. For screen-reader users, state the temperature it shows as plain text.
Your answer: 30 °C
